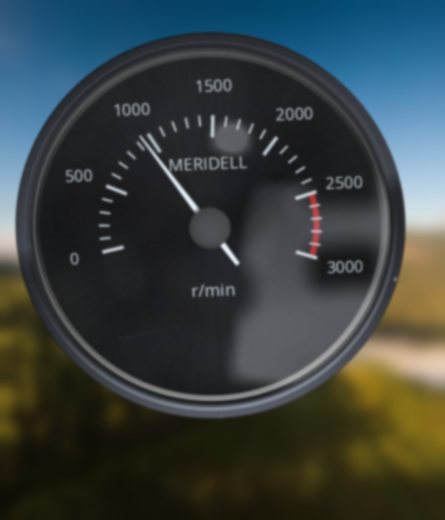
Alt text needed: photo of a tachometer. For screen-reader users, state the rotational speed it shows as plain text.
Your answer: 950 rpm
